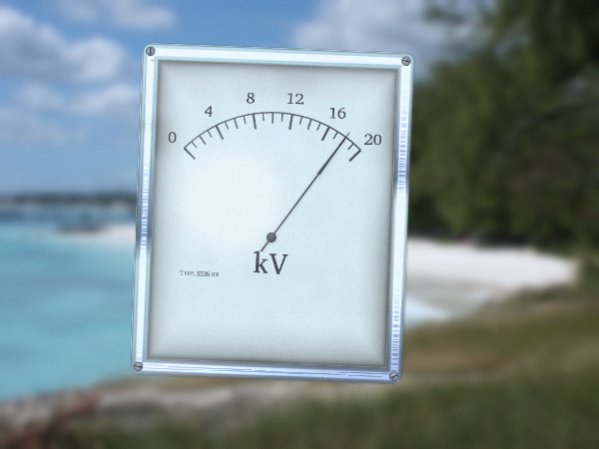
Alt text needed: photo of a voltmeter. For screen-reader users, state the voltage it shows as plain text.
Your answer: 18 kV
